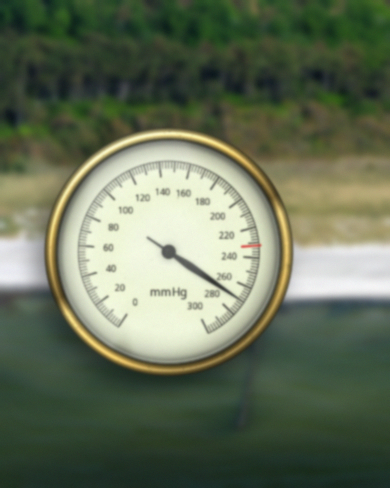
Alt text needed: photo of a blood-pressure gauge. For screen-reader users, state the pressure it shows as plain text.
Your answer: 270 mmHg
